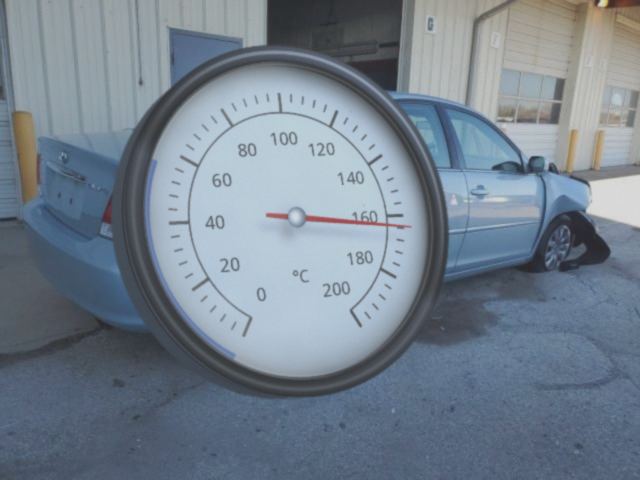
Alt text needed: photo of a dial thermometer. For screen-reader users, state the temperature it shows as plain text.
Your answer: 164 °C
